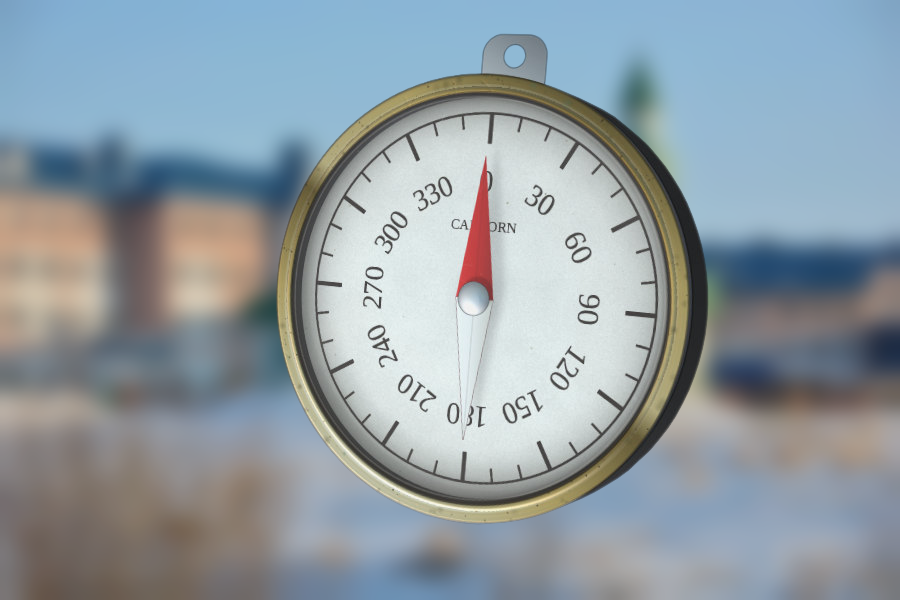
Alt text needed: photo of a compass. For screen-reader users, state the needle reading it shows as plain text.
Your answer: 0 °
